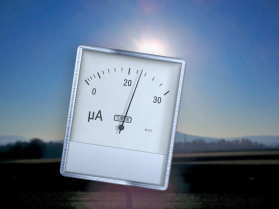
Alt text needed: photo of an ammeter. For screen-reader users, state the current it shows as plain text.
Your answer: 23 µA
